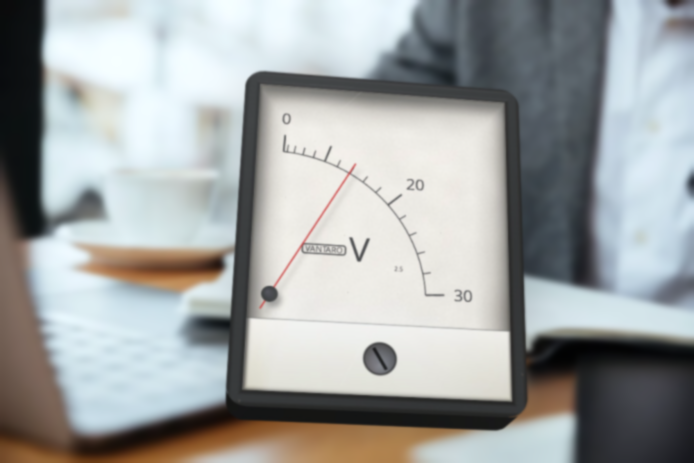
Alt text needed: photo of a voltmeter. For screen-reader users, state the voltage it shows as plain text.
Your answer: 14 V
